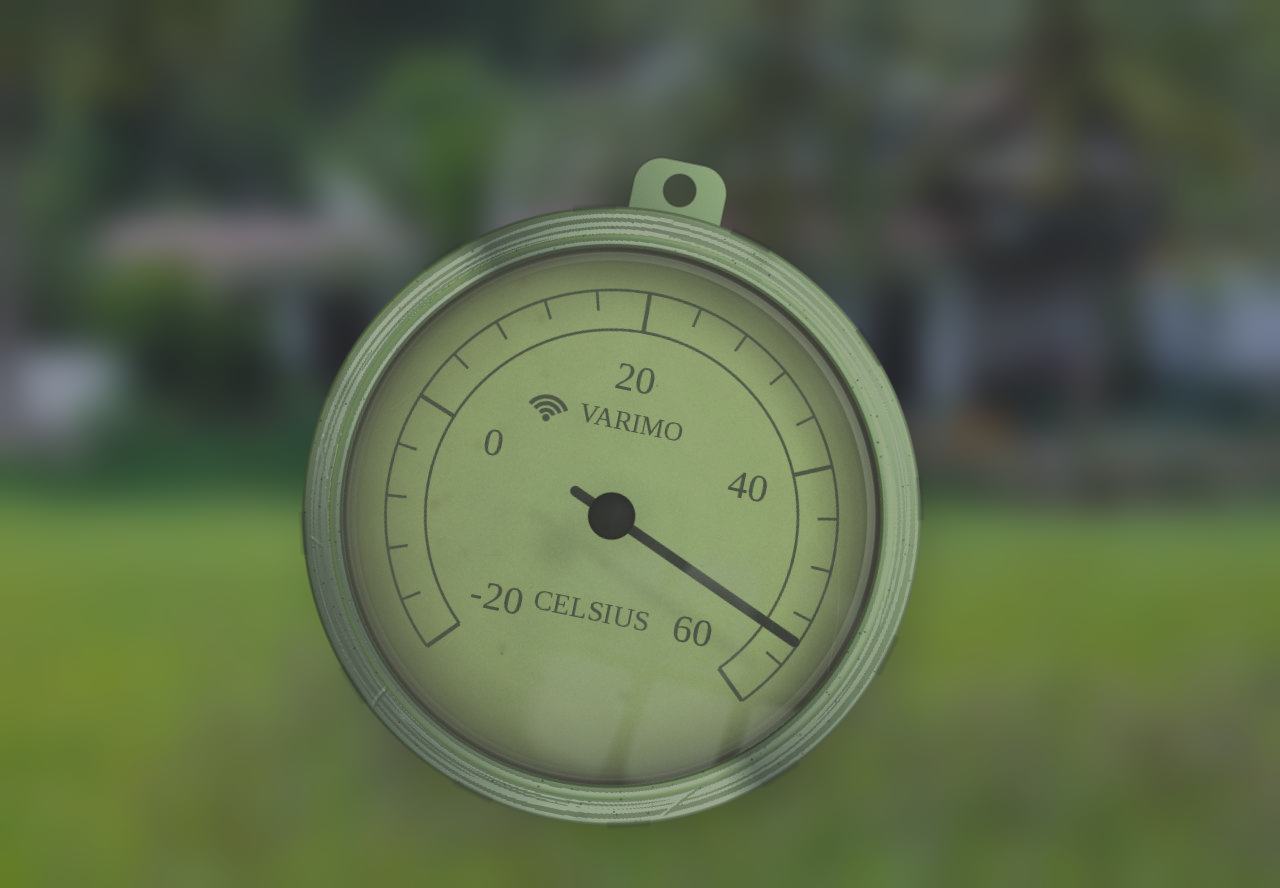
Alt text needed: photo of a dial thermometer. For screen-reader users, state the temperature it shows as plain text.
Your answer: 54 °C
